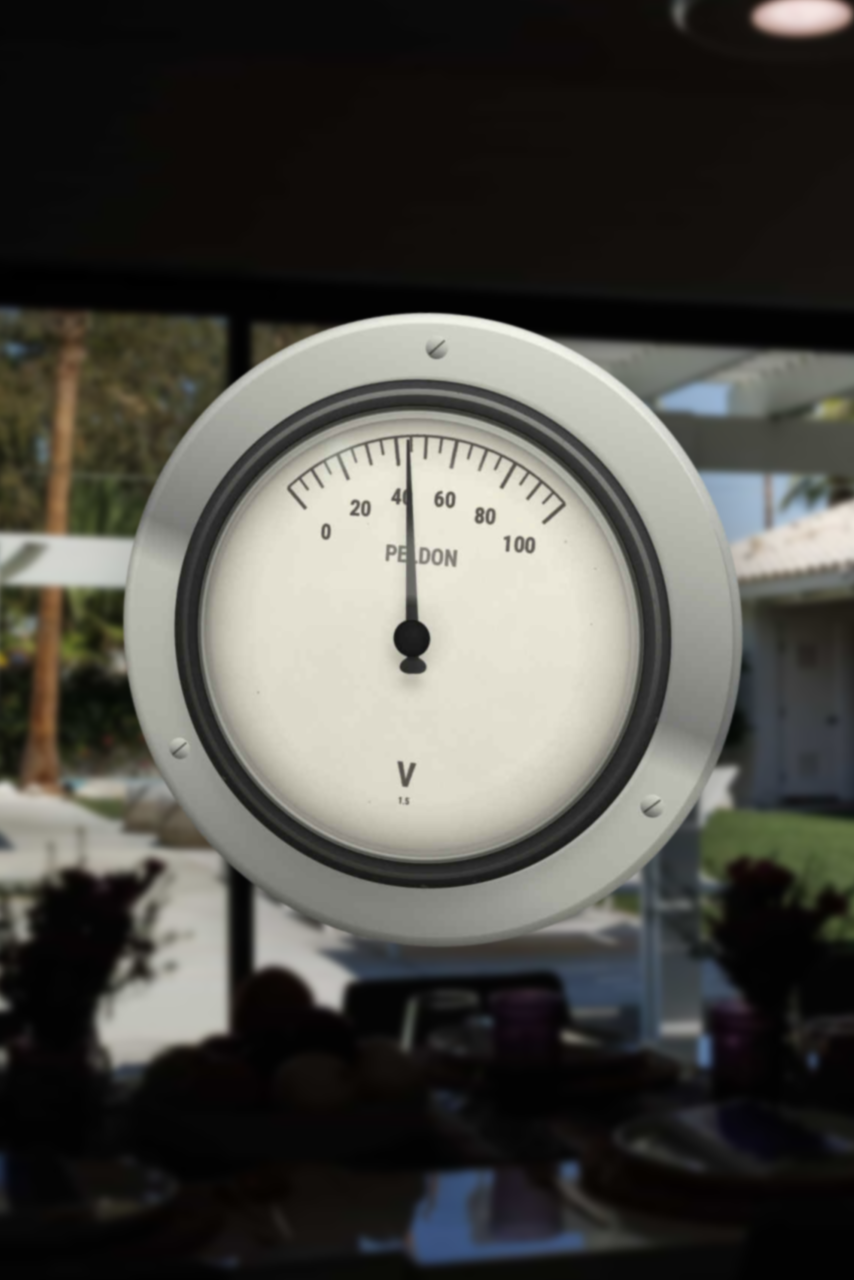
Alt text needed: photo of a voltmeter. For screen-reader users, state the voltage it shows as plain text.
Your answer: 45 V
